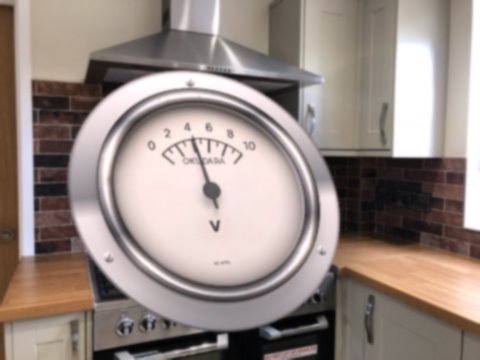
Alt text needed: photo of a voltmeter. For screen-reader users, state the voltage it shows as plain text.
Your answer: 4 V
